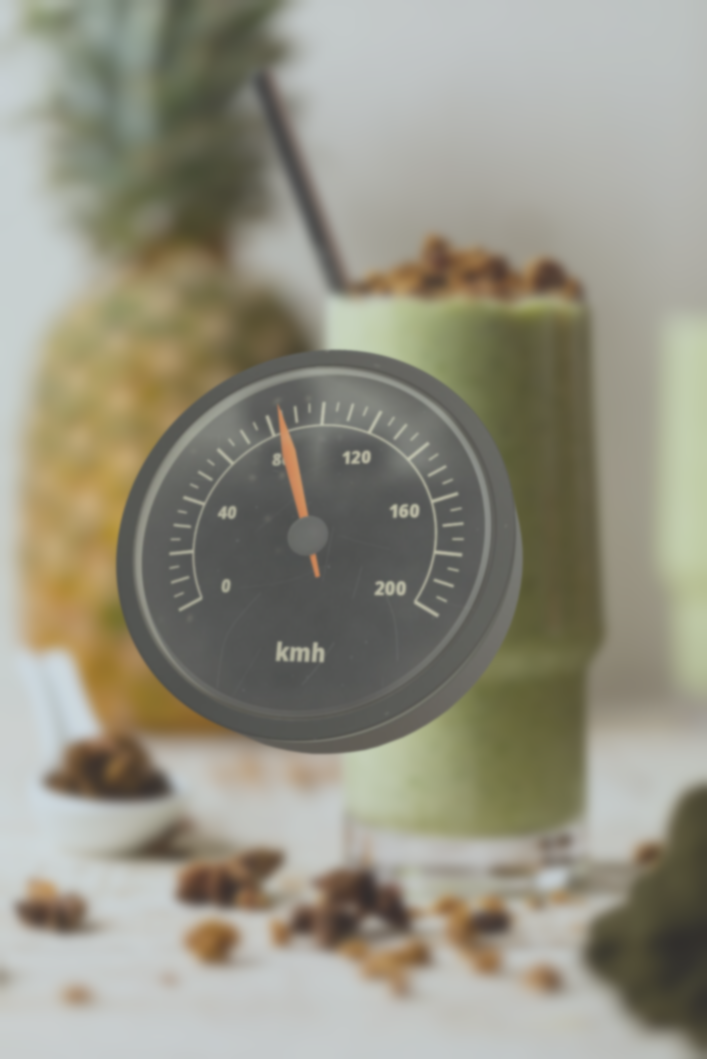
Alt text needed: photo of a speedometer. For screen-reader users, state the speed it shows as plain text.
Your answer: 85 km/h
